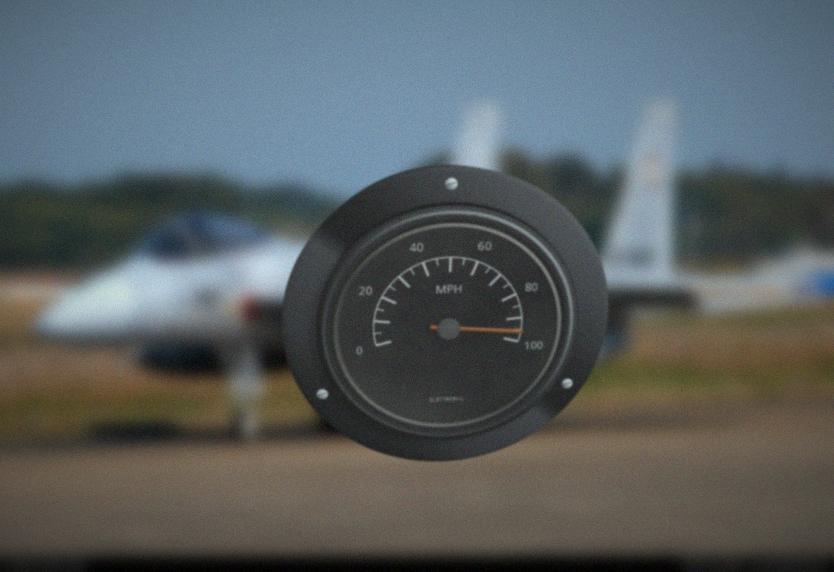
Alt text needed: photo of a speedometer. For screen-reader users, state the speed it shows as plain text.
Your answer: 95 mph
